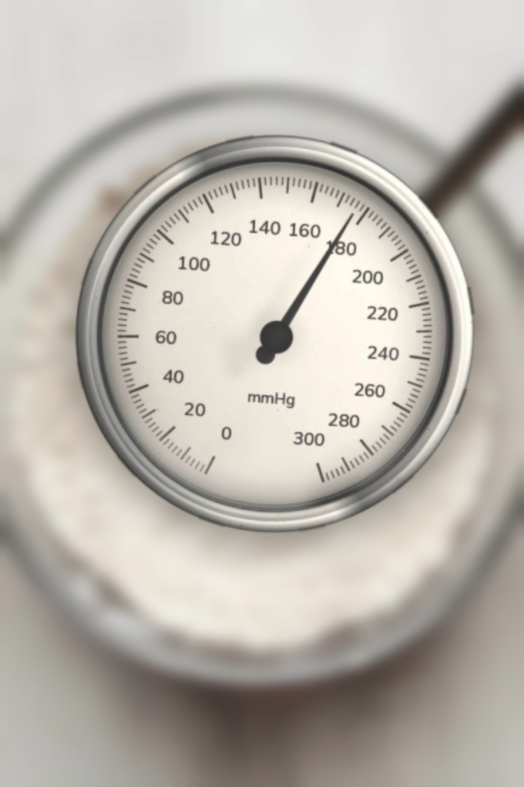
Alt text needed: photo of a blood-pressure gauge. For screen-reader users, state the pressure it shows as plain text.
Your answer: 176 mmHg
